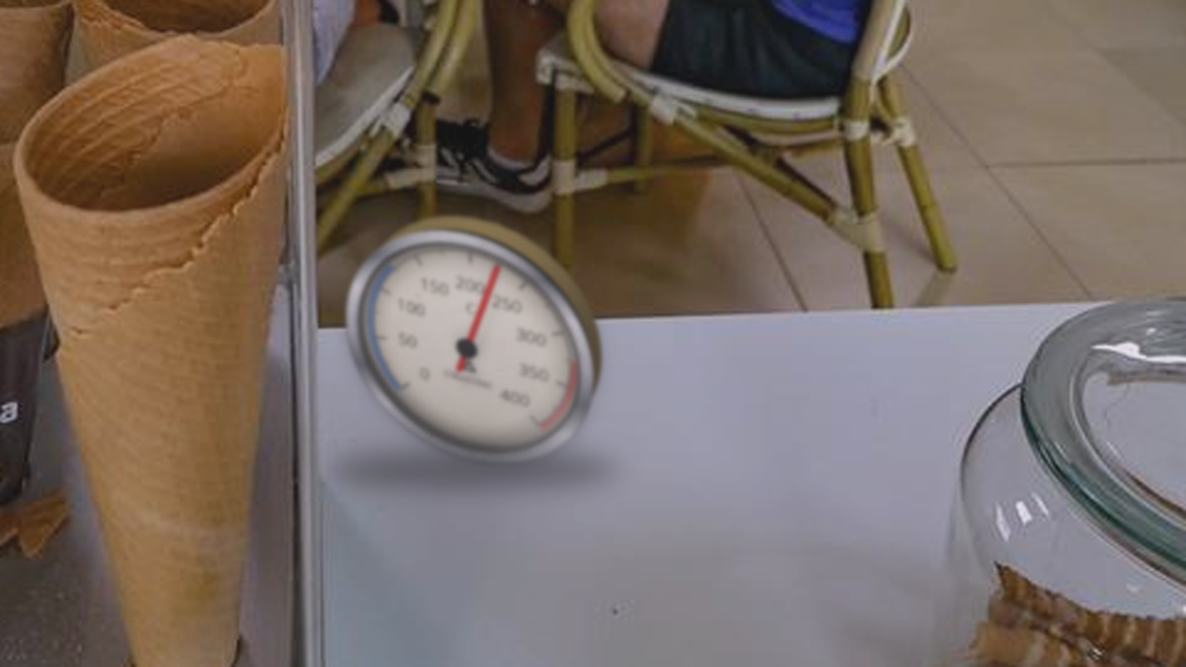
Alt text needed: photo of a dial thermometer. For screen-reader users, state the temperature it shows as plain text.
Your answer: 225 °C
